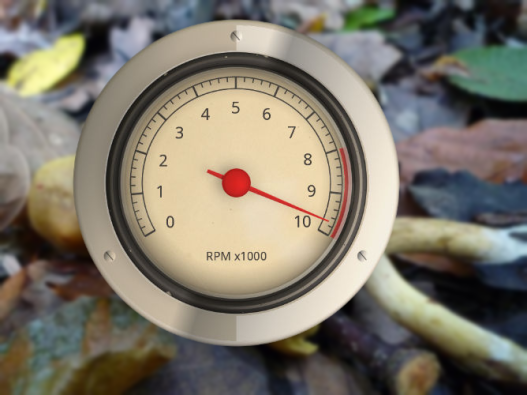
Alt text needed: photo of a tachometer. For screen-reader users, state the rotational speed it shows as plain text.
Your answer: 9700 rpm
